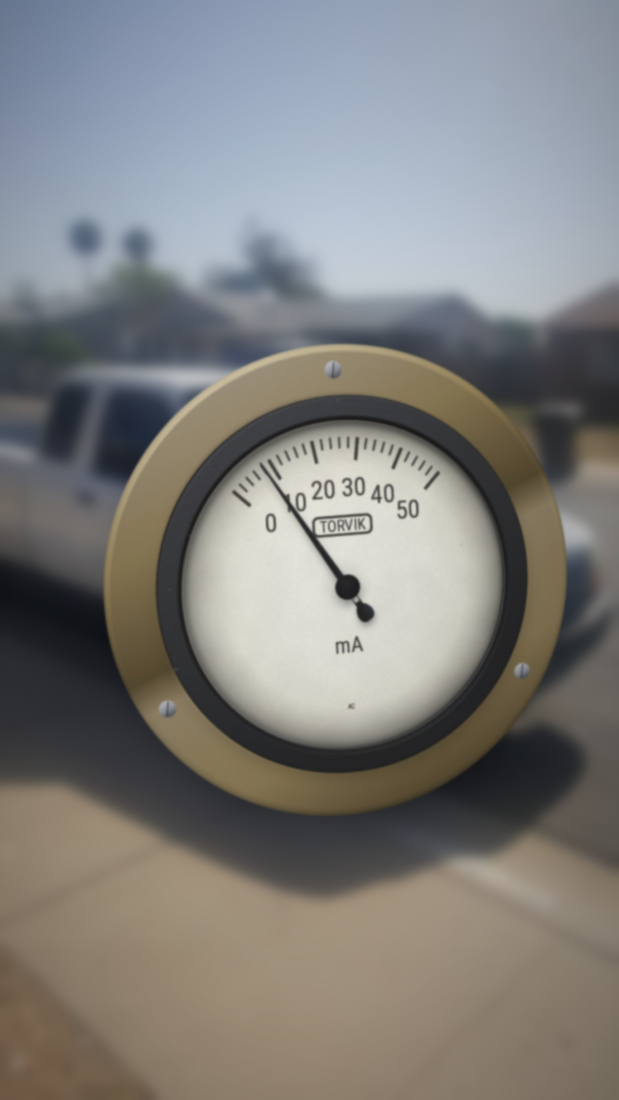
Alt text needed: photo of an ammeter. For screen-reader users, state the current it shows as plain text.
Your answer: 8 mA
